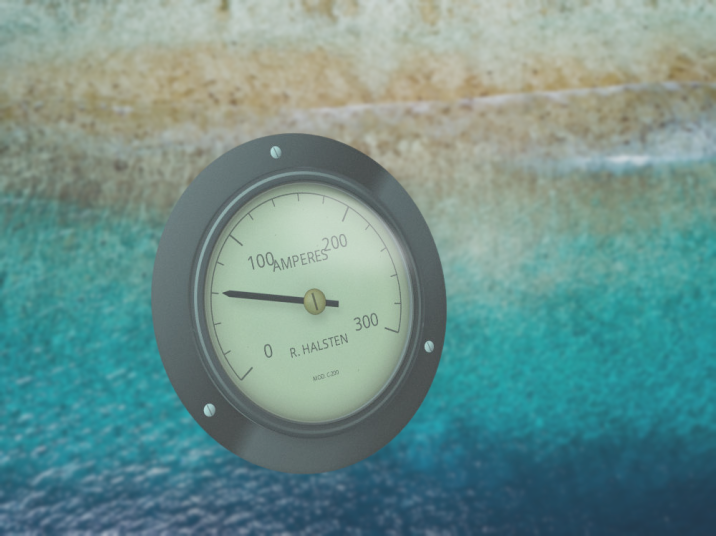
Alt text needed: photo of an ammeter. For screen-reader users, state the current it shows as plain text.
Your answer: 60 A
